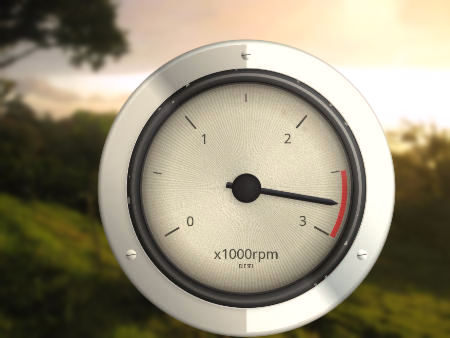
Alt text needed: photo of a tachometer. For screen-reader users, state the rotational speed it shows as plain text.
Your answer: 2750 rpm
